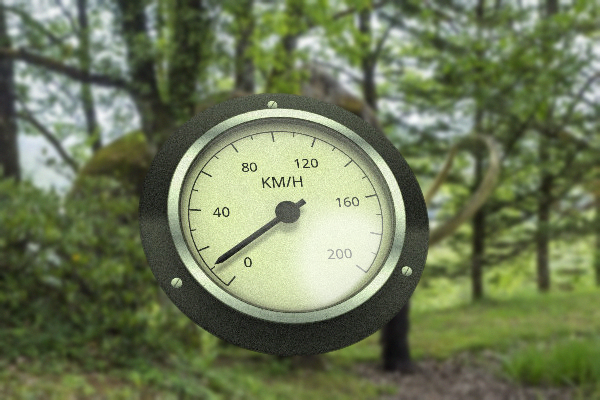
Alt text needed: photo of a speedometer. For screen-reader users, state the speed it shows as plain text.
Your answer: 10 km/h
